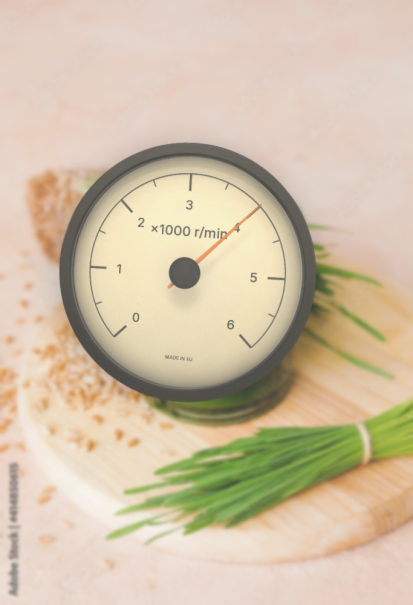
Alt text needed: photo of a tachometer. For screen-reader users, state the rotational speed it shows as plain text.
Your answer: 4000 rpm
